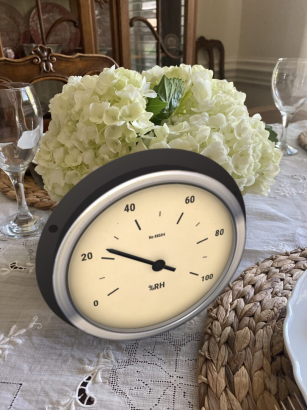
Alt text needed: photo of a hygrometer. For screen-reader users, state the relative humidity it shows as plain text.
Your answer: 25 %
